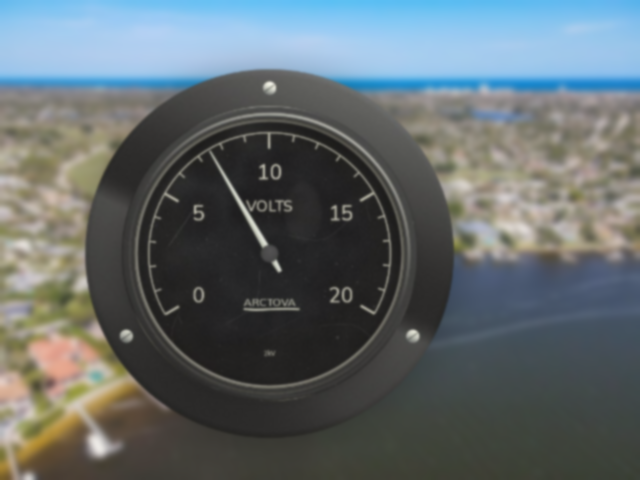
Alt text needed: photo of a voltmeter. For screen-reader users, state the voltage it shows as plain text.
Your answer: 7.5 V
